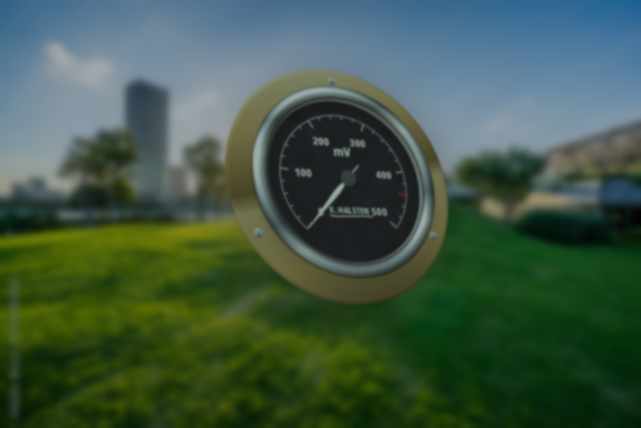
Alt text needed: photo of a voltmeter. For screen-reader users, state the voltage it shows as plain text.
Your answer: 0 mV
